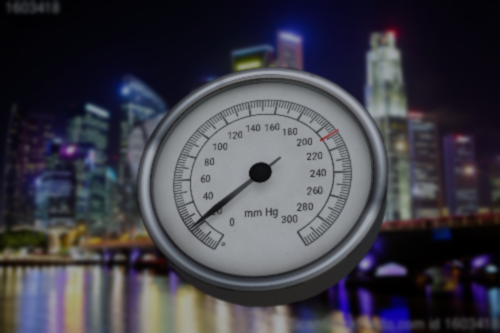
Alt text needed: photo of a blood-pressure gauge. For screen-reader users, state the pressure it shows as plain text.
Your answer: 20 mmHg
